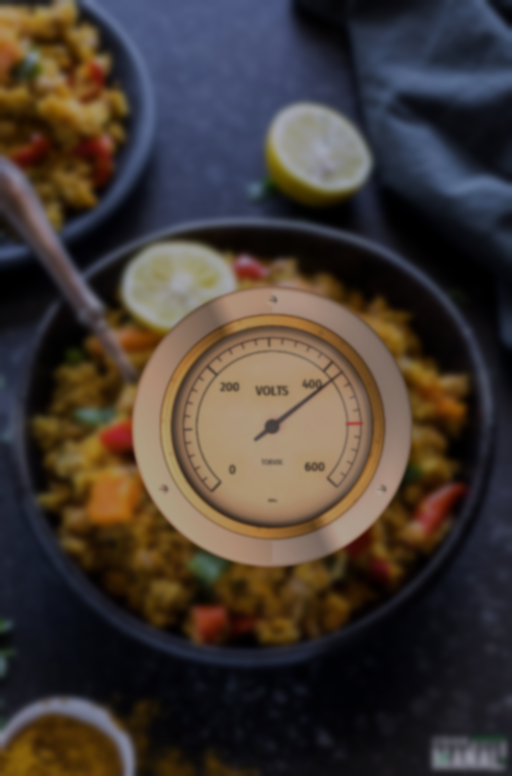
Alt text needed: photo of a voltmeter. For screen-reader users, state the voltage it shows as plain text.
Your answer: 420 V
